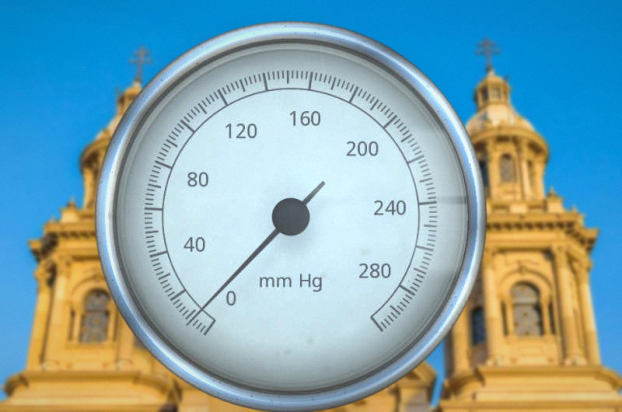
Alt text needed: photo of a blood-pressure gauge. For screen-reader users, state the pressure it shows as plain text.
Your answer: 8 mmHg
